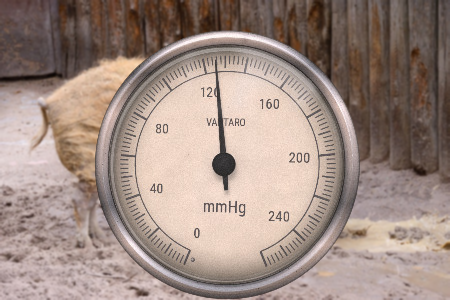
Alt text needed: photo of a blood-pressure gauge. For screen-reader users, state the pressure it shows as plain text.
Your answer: 126 mmHg
